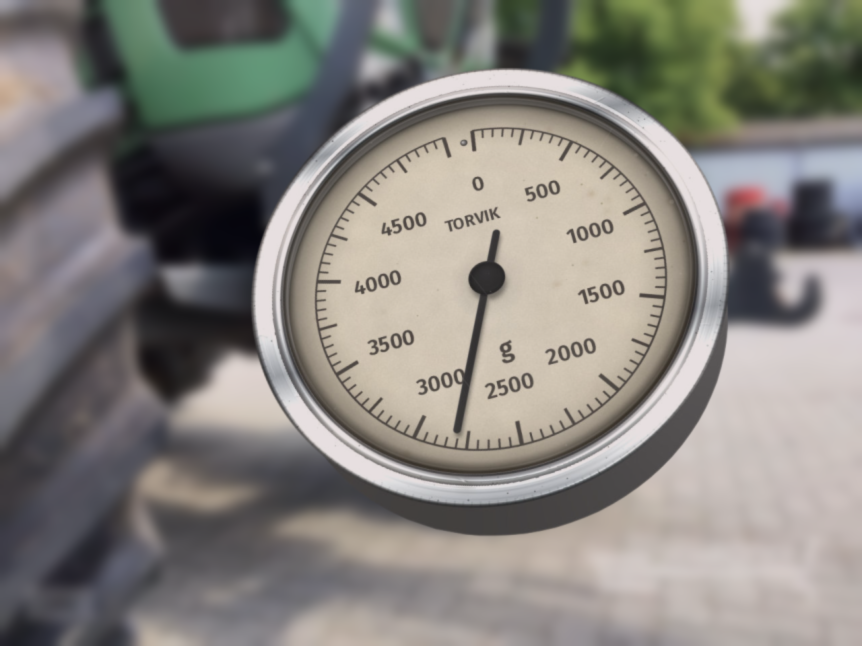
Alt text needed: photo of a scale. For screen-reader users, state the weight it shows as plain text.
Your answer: 2800 g
